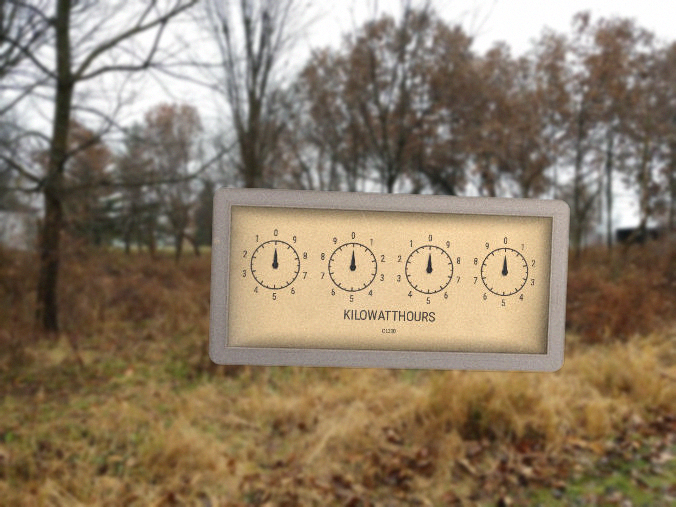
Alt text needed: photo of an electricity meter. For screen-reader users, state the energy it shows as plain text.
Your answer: 0 kWh
